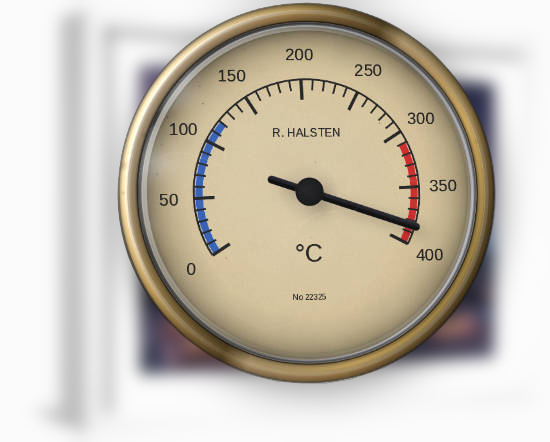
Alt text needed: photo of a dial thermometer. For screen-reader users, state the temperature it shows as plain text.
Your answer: 385 °C
